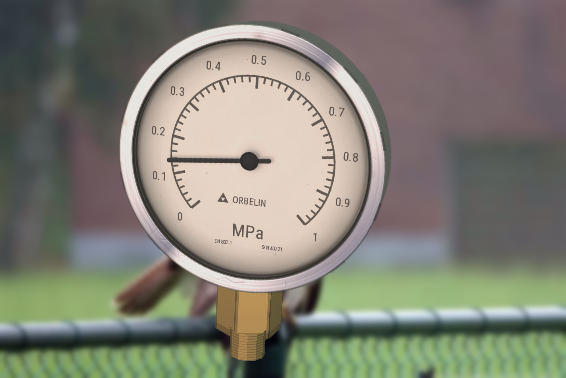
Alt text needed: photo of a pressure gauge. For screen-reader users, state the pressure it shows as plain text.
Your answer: 0.14 MPa
